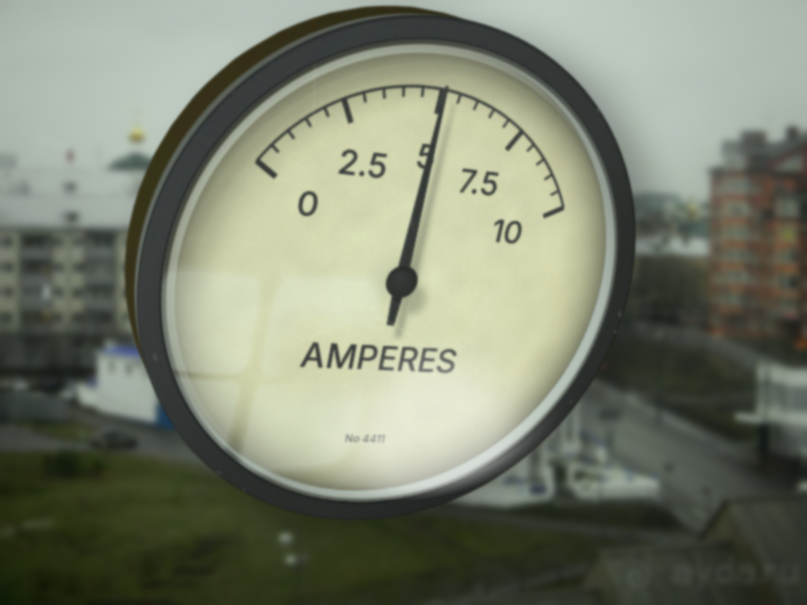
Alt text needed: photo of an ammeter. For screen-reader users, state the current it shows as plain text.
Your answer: 5 A
